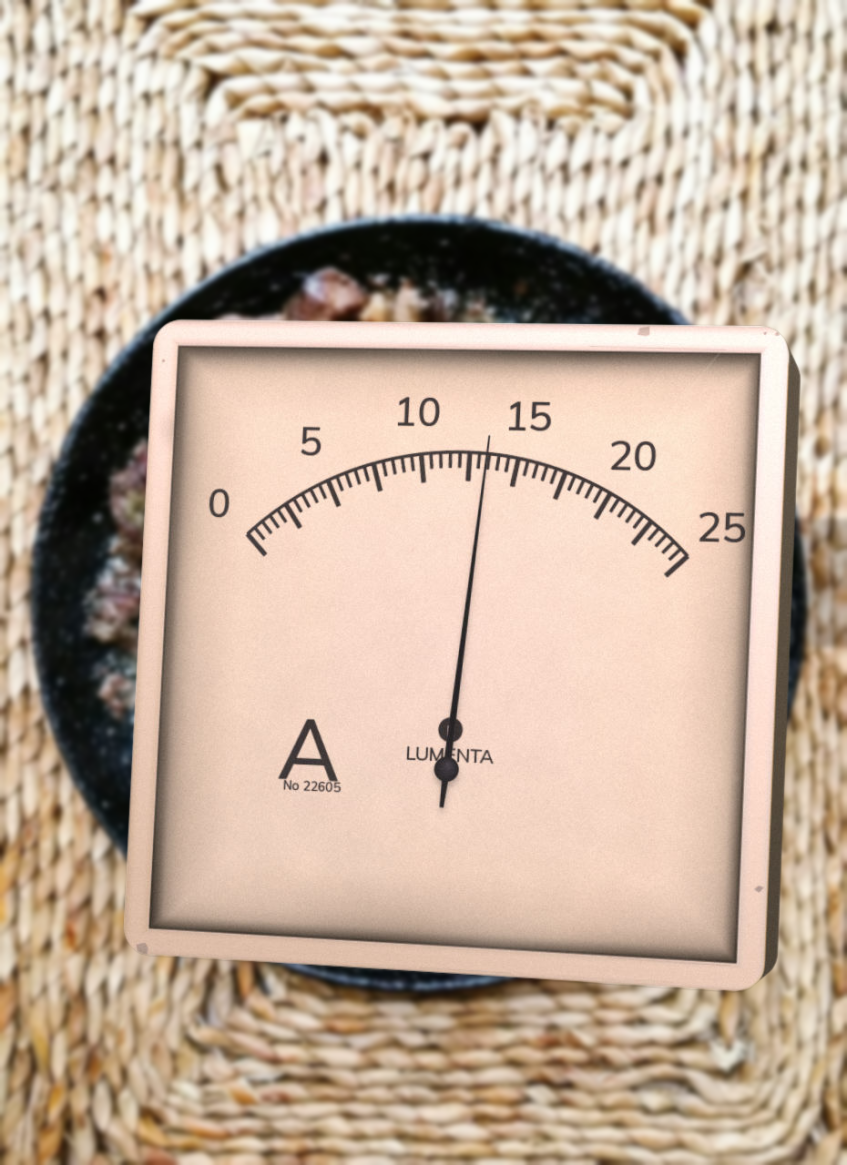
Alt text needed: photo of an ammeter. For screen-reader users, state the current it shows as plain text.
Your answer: 13.5 A
